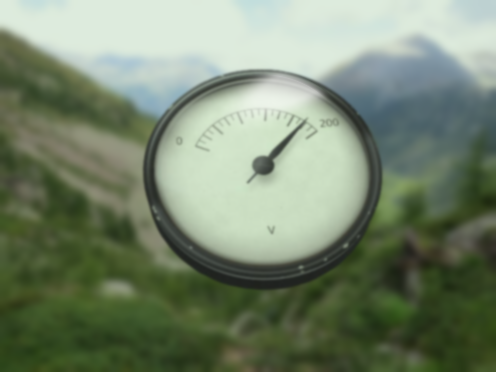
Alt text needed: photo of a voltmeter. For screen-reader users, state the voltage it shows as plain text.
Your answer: 180 V
